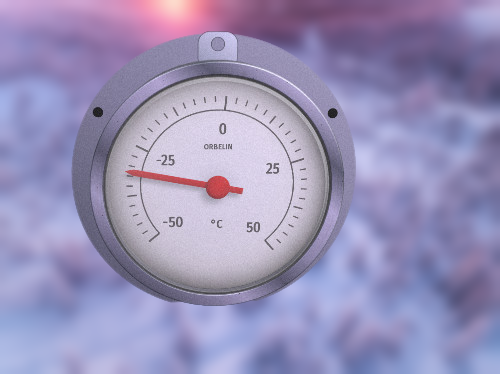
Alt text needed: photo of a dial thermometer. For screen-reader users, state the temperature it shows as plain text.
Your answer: -31.25 °C
